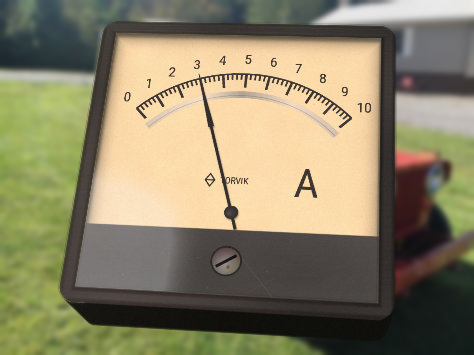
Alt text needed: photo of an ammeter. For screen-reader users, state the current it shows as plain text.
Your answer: 3 A
